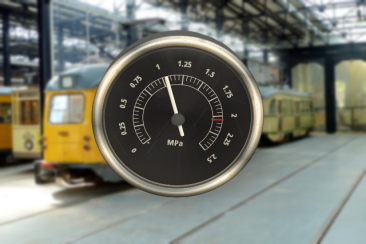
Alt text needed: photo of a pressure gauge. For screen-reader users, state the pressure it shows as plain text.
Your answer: 1.05 MPa
